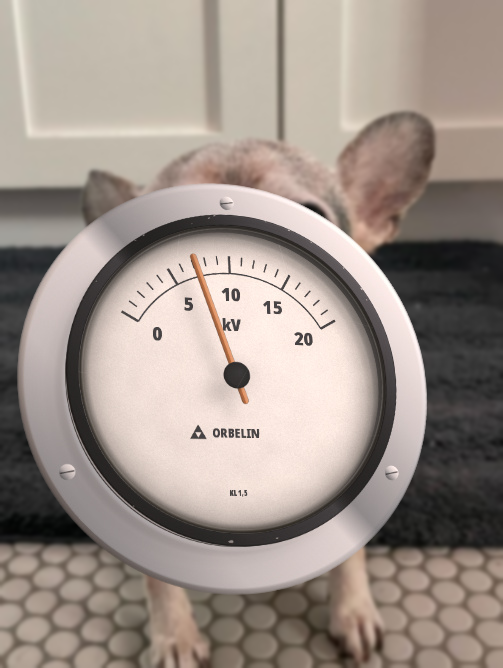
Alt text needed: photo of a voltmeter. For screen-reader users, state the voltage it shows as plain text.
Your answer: 7 kV
